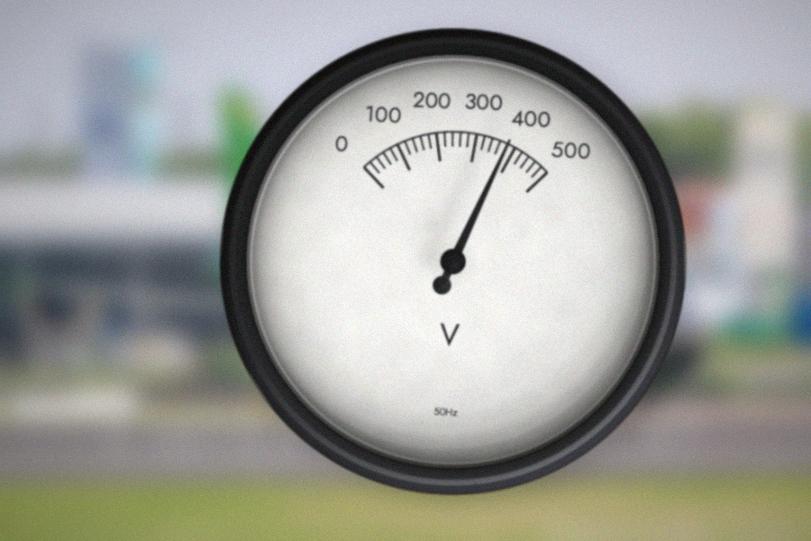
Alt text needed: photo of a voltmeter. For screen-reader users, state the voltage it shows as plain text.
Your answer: 380 V
